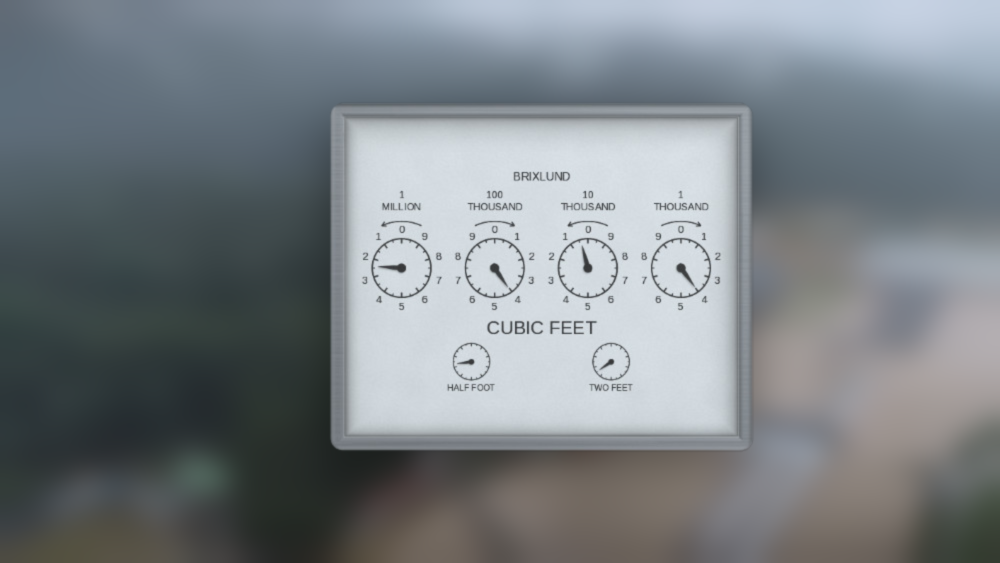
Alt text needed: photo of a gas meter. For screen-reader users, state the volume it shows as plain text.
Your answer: 240400 ft³
